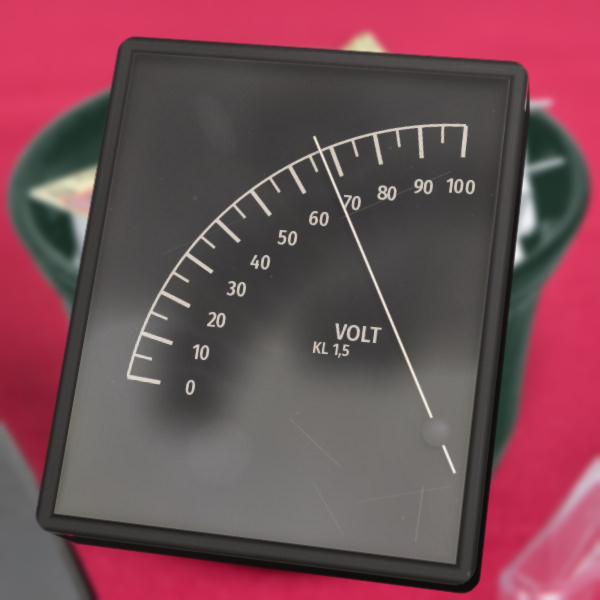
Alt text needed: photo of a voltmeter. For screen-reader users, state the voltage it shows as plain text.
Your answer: 67.5 V
